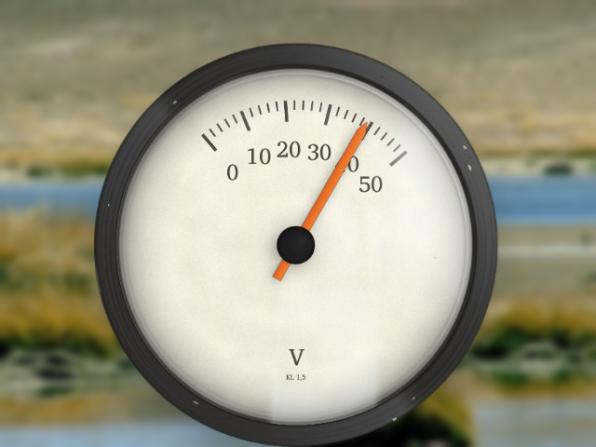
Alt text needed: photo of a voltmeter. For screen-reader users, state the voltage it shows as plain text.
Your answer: 39 V
